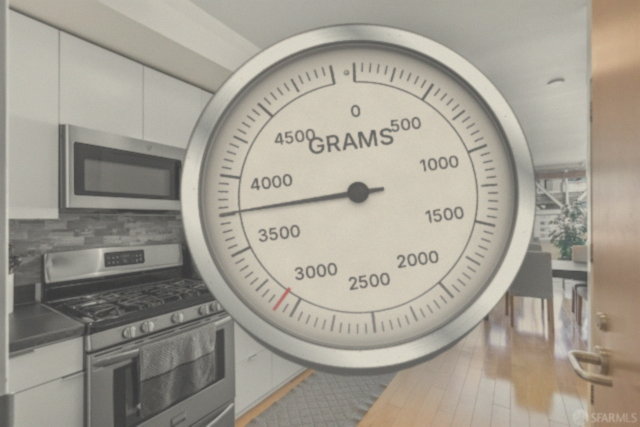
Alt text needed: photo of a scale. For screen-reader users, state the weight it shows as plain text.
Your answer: 3750 g
